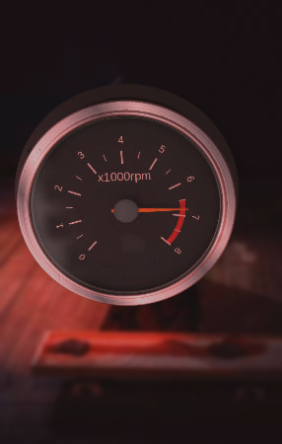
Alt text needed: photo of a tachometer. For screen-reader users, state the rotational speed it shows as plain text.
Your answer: 6750 rpm
